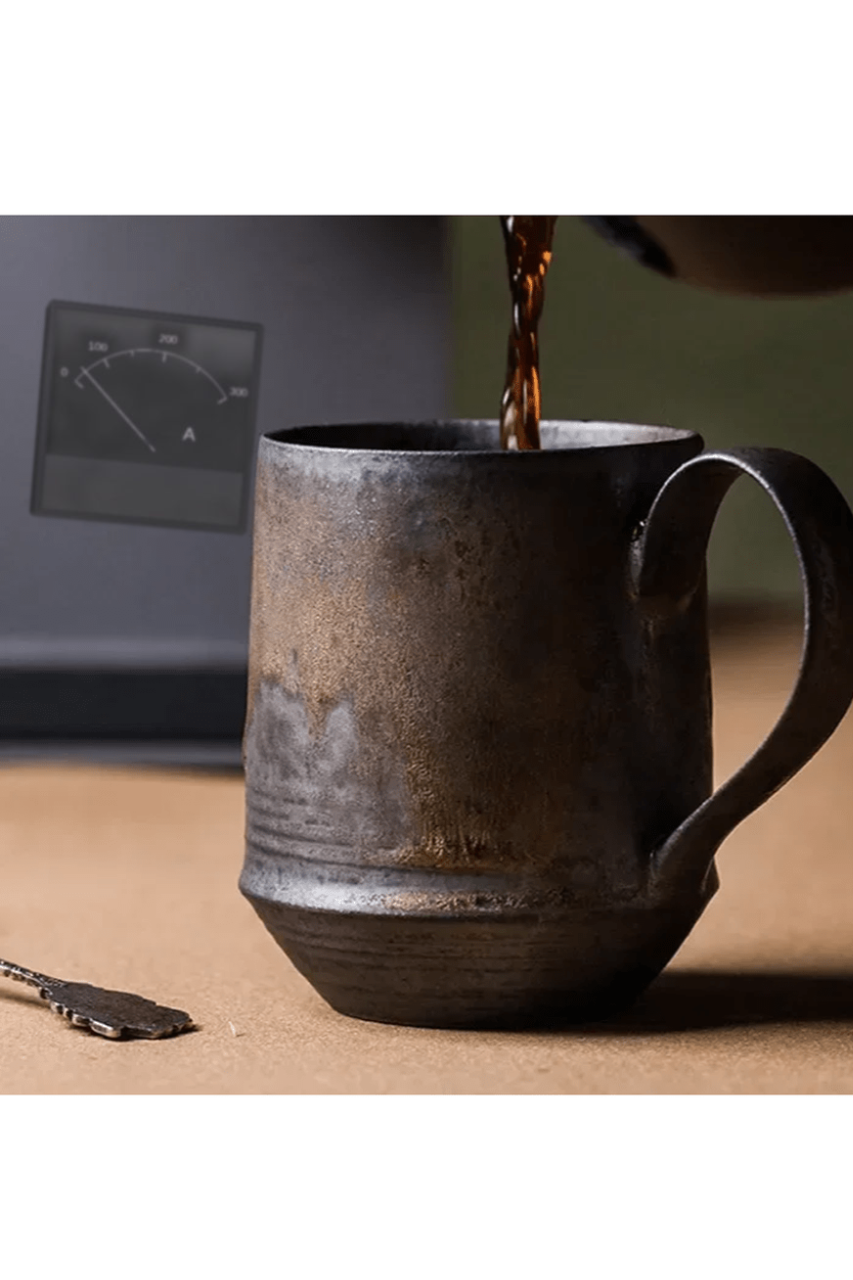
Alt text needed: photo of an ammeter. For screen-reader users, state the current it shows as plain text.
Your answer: 50 A
